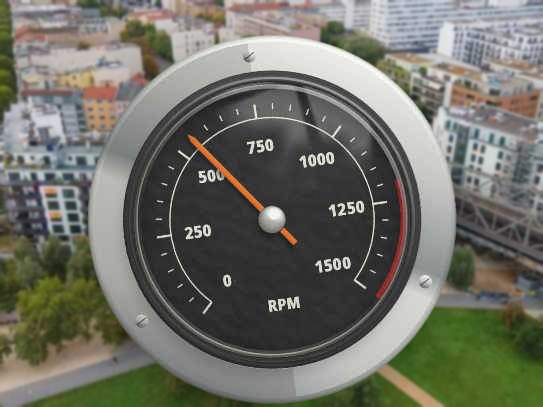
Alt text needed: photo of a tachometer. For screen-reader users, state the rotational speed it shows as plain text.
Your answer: 550 rpm
